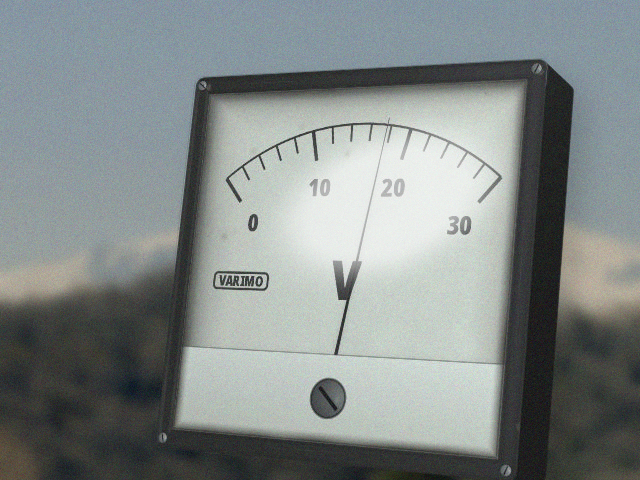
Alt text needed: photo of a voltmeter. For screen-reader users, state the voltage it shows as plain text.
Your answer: 18 V
